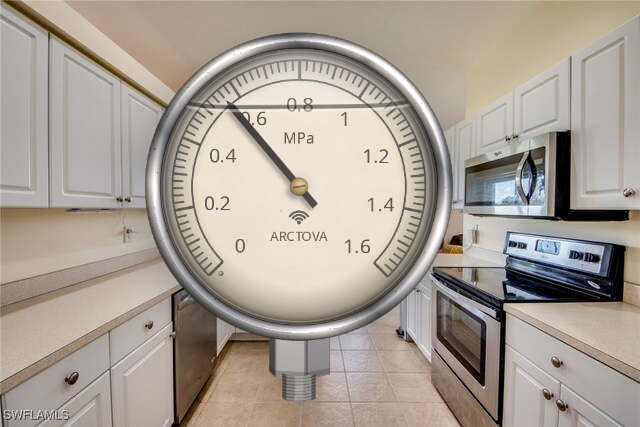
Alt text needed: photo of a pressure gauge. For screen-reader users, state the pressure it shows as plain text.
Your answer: 0.56 MPa
